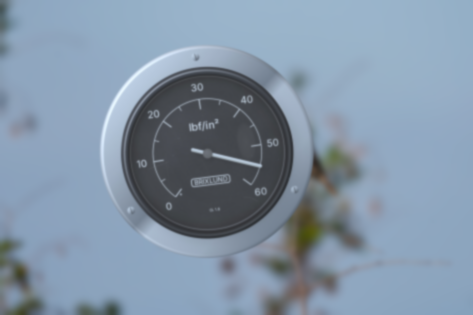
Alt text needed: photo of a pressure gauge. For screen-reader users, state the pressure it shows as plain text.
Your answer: 55 psi
